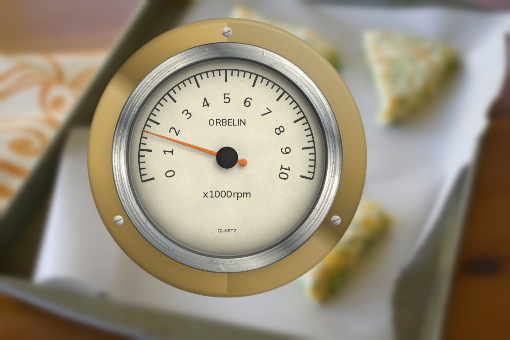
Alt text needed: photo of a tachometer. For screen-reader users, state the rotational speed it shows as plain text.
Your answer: 1600 rpm
